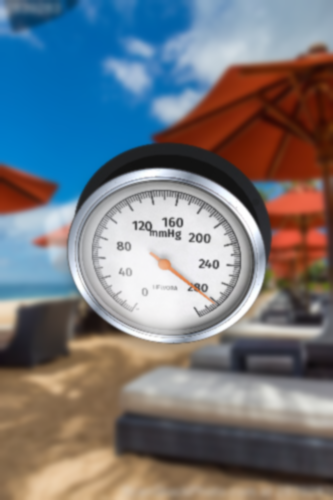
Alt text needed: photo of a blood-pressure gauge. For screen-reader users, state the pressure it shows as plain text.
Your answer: 280 mmHg
